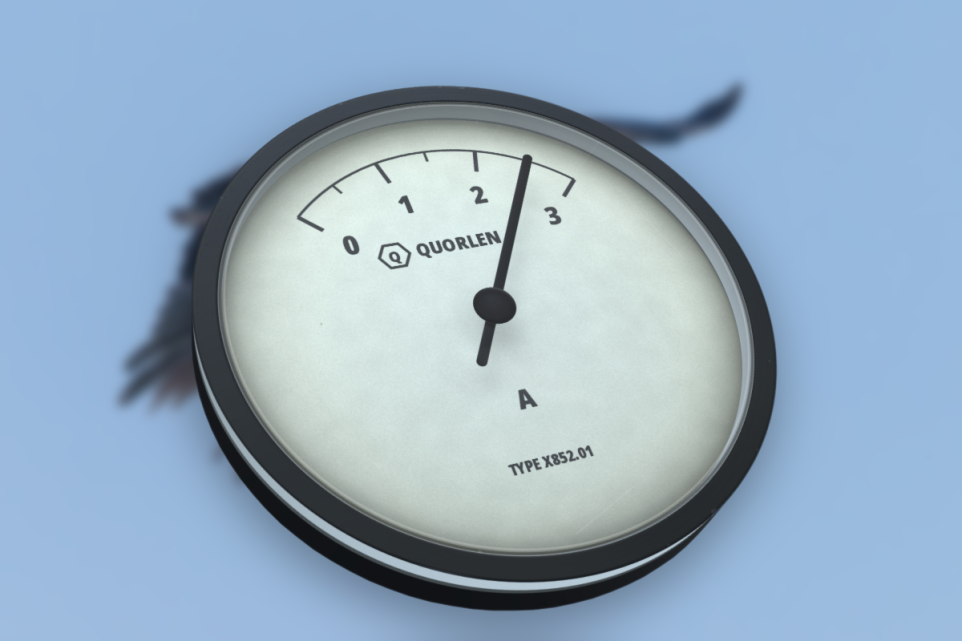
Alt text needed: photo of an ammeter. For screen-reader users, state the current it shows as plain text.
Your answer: 2.5 A
